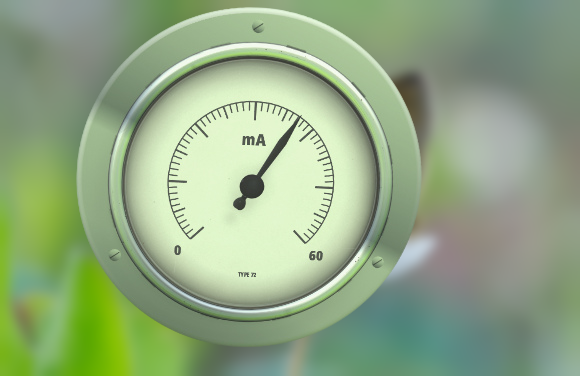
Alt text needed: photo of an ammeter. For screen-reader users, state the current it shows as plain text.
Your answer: 37 mA
